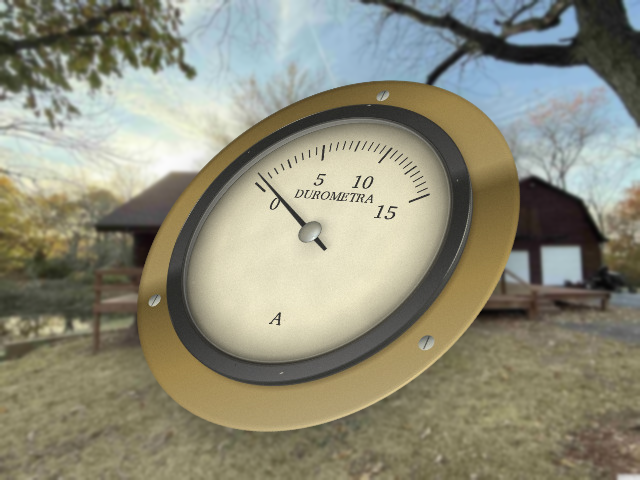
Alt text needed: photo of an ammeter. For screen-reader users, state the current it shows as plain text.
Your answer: 0.5 A
